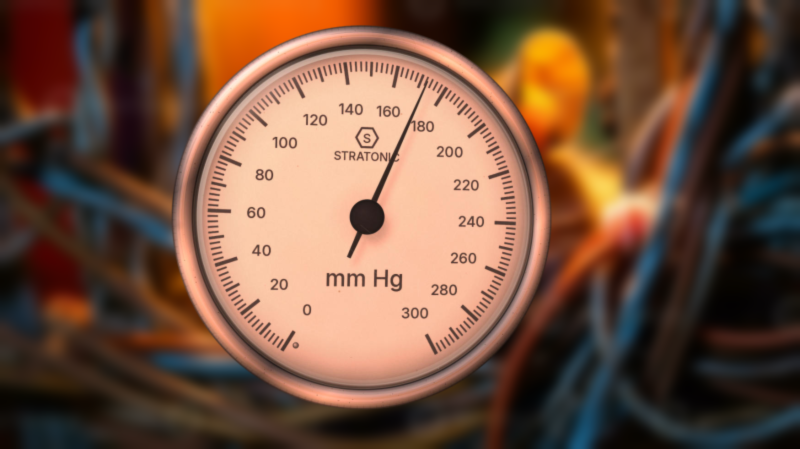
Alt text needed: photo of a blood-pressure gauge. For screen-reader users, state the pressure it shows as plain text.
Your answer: 172 mmHg
